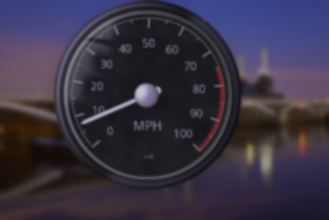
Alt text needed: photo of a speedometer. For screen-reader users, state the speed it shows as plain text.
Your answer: 7.5 mph
